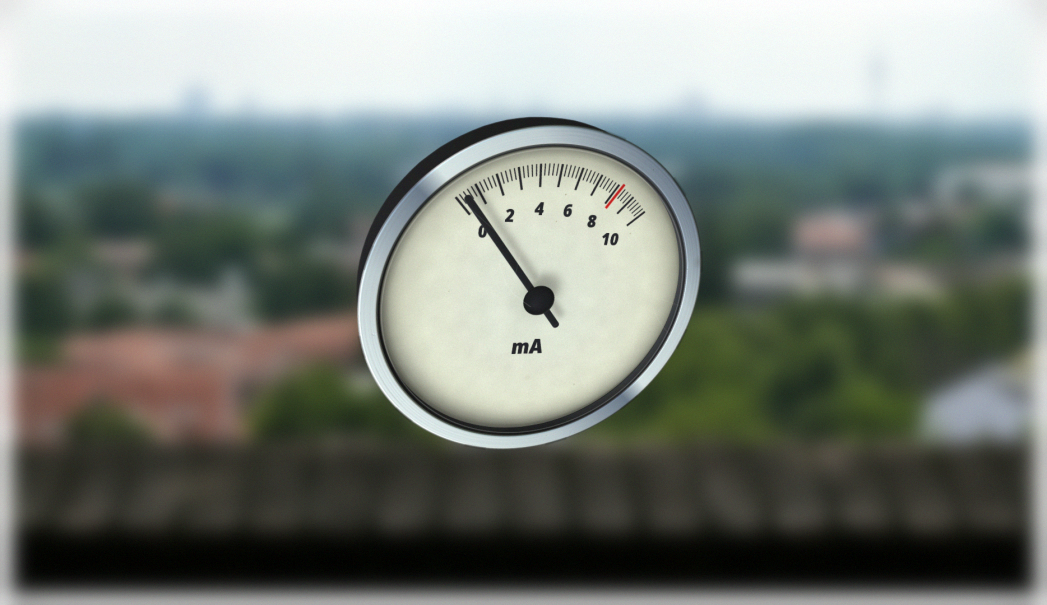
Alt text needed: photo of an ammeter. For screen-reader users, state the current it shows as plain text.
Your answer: 0.4 mA
